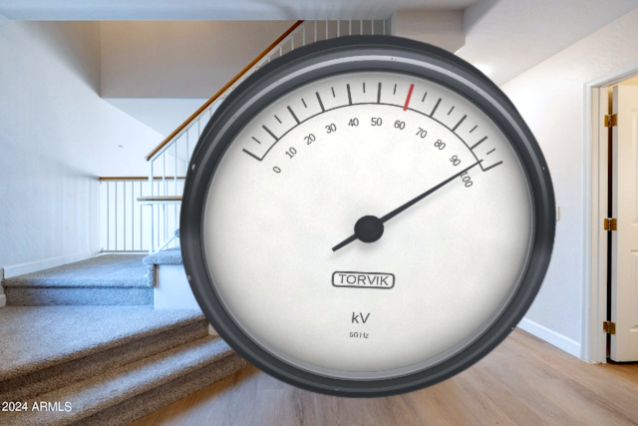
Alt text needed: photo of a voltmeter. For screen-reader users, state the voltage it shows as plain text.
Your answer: 95 kV
